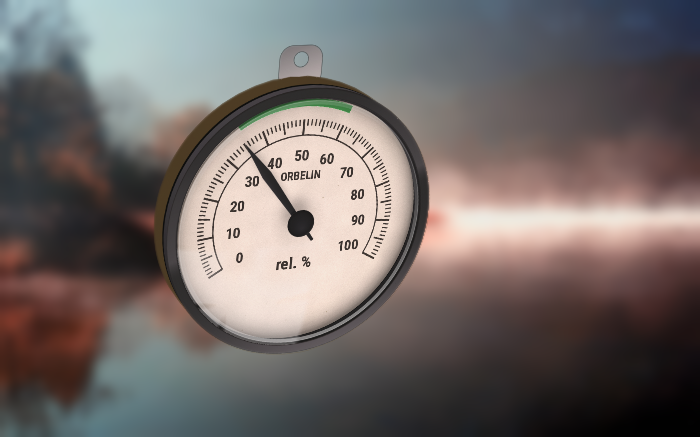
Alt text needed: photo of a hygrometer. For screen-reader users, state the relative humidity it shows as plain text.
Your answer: 35 %
